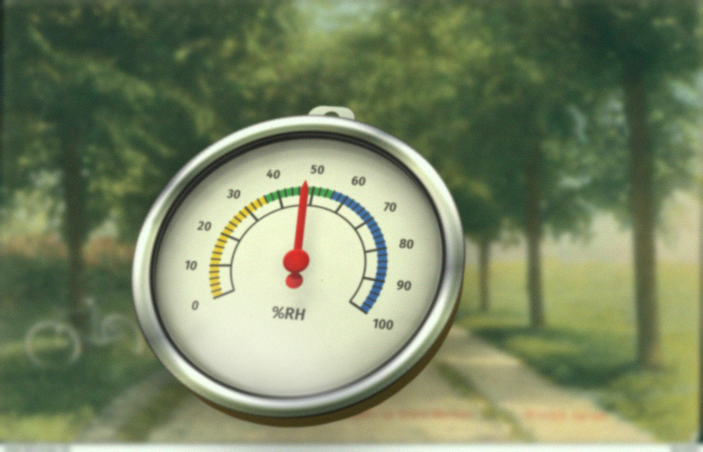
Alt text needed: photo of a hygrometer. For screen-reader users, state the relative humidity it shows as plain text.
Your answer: 48 %
